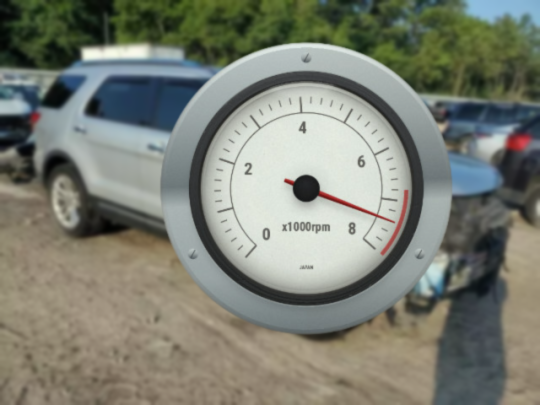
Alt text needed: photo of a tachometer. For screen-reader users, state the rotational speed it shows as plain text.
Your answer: 7400 rpm
